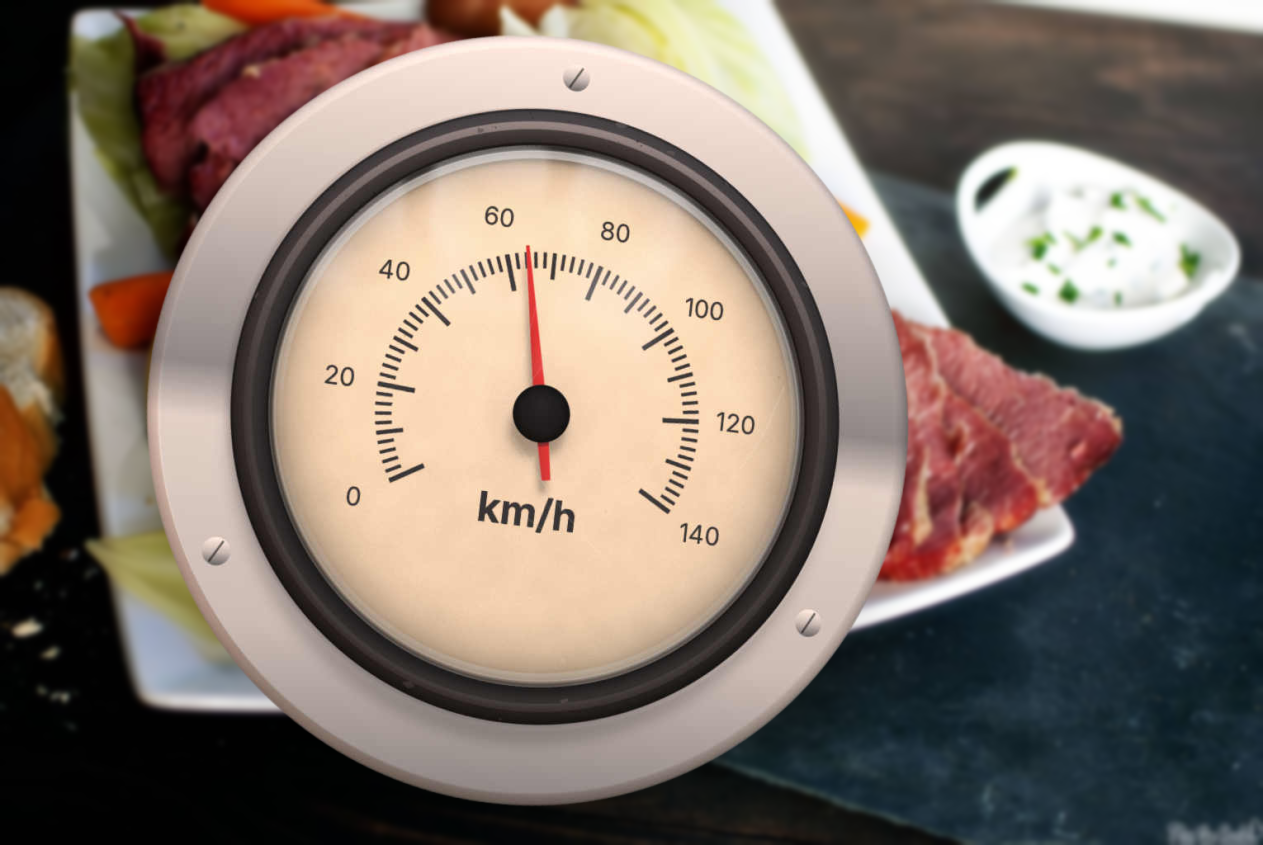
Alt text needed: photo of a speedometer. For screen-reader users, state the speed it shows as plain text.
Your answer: 64 km/h
